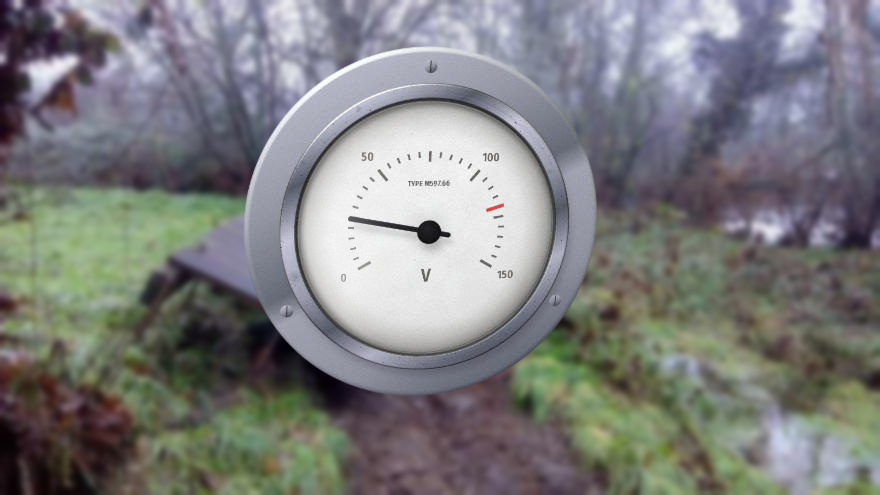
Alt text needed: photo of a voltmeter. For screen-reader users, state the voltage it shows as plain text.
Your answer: 25 V
